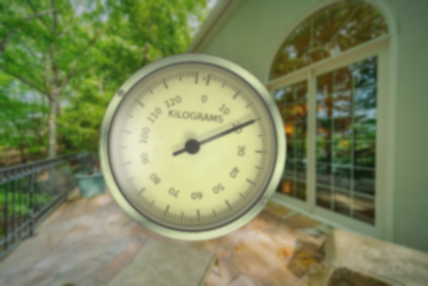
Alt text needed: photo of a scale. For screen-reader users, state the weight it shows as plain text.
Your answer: 20 kg
